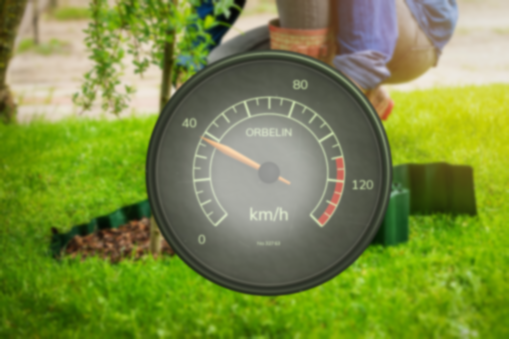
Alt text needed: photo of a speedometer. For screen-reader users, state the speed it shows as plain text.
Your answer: 37.5 km/h
